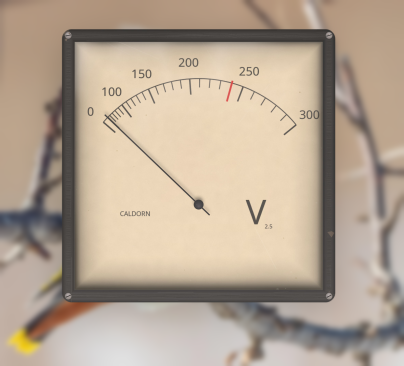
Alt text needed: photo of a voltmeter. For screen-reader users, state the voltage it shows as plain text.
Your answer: 50 V
